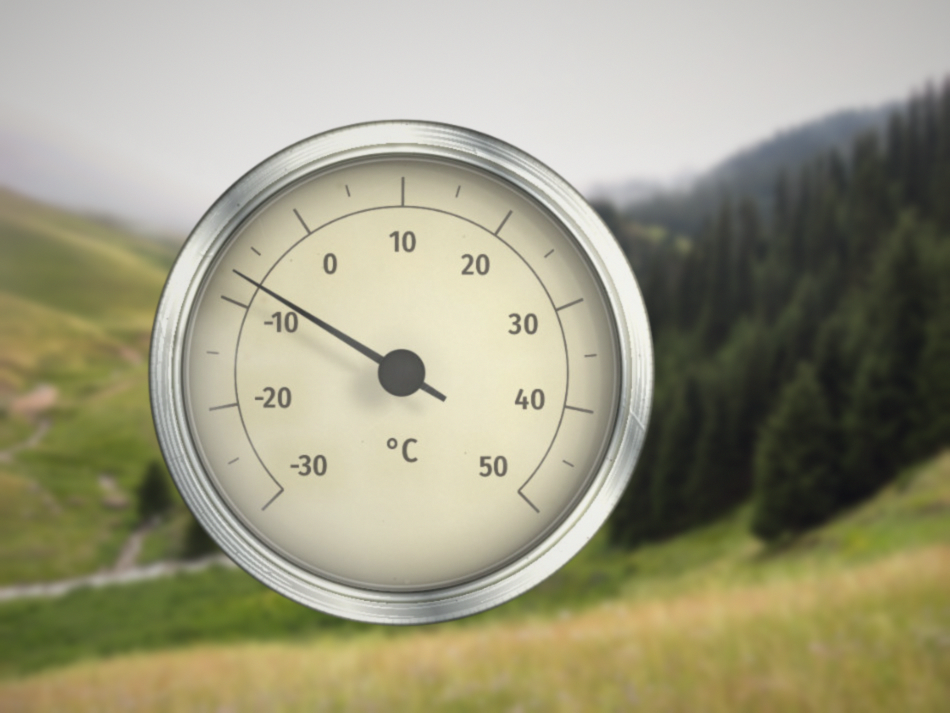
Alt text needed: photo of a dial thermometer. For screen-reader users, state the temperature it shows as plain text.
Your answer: -7.5 °C
